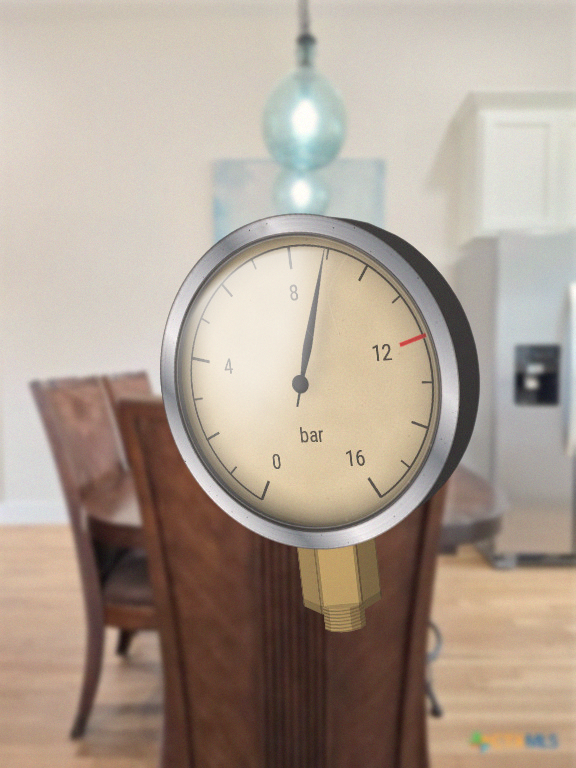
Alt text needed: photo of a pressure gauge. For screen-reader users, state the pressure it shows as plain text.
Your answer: 9 bar
